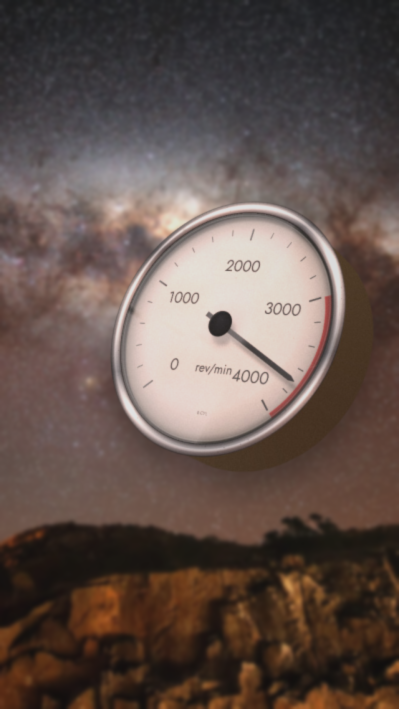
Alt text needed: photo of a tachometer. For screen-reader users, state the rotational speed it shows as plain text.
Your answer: 3700 rpm
